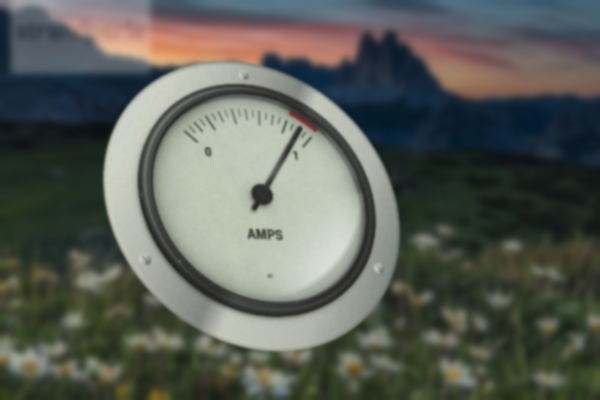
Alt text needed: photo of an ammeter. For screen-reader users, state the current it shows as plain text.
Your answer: 0.9 A
